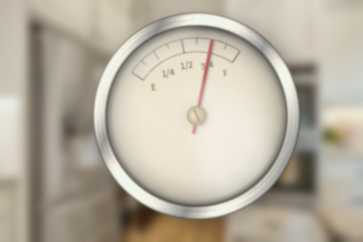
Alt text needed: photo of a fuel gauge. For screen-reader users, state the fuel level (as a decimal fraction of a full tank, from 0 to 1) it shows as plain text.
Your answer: 0.75
